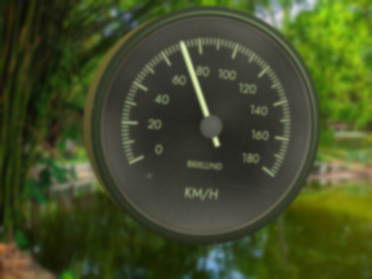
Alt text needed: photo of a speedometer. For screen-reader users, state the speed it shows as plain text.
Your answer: 70 km/h
